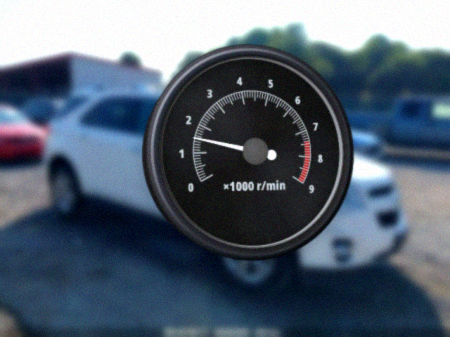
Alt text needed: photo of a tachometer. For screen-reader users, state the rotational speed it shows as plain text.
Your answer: 1500 rpm
